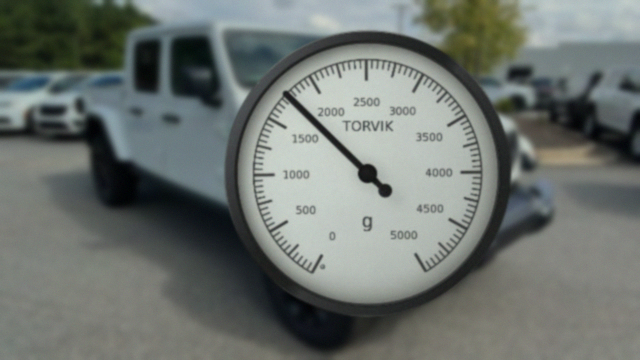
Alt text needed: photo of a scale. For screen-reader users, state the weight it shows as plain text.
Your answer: 1750 g
